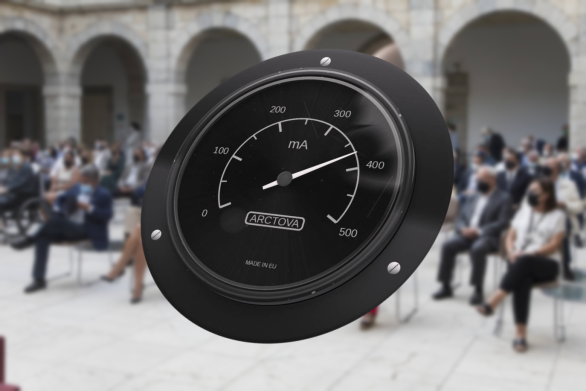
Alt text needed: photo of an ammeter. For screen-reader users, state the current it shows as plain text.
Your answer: 375 mA
